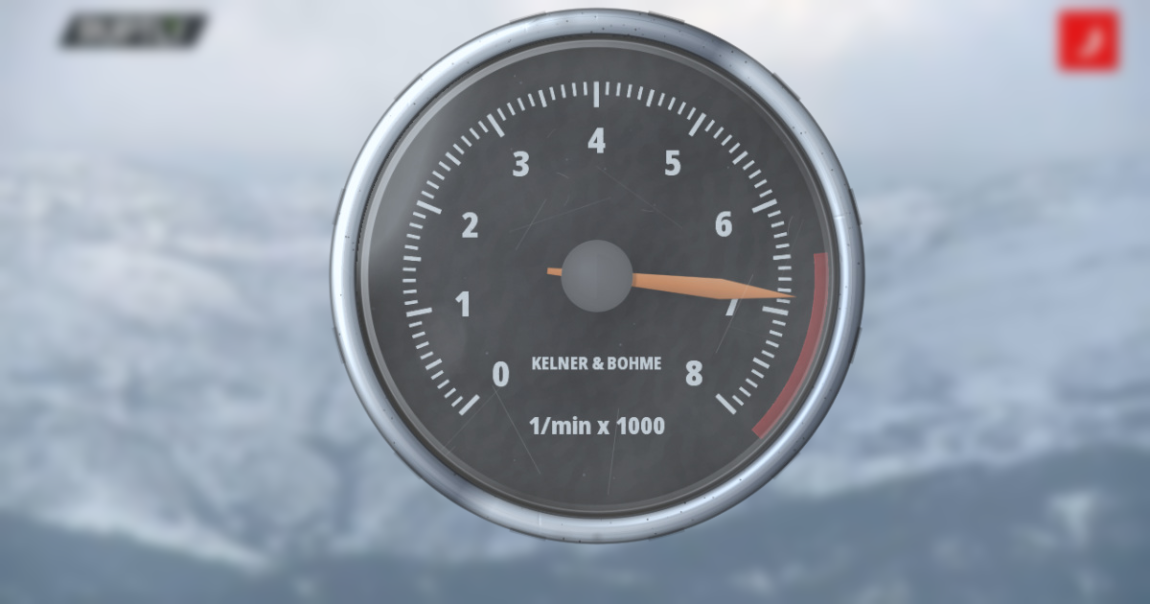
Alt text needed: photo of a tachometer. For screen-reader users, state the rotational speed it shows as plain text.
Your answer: 6850 rpm
